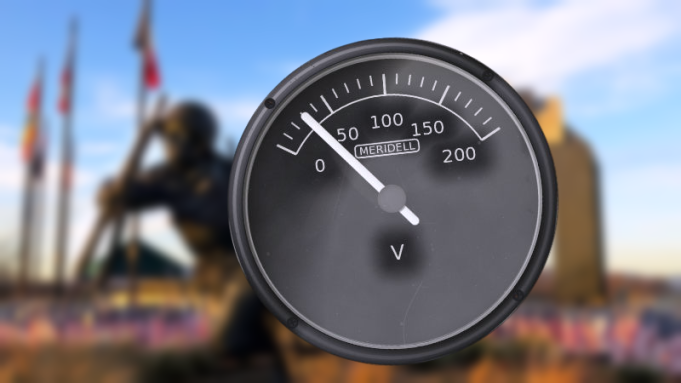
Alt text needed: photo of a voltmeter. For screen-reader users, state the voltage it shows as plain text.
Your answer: 30 V
